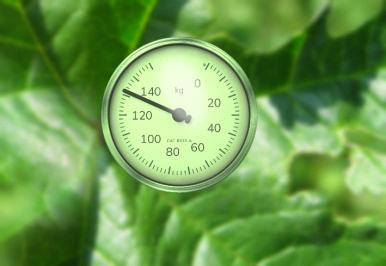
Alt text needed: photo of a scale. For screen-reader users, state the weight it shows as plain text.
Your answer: 132 kg
